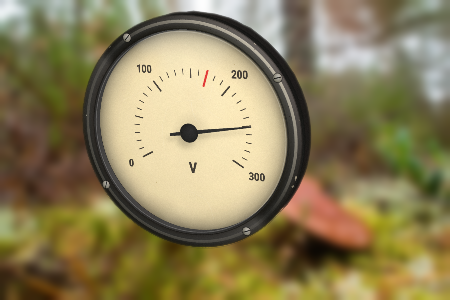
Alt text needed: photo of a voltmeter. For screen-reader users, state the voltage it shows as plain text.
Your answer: 250 V
